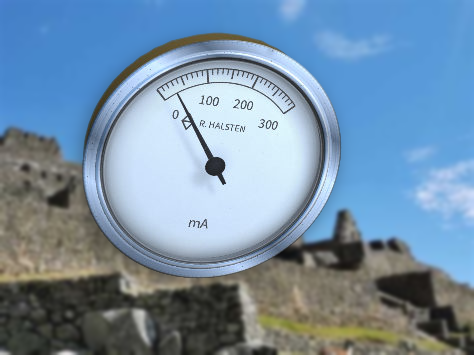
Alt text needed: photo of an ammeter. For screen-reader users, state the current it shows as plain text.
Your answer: 30 mA
